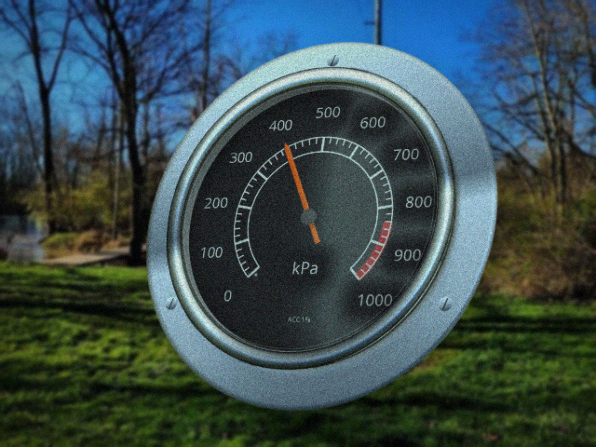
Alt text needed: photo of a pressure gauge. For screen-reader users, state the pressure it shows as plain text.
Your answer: 400 kPa
